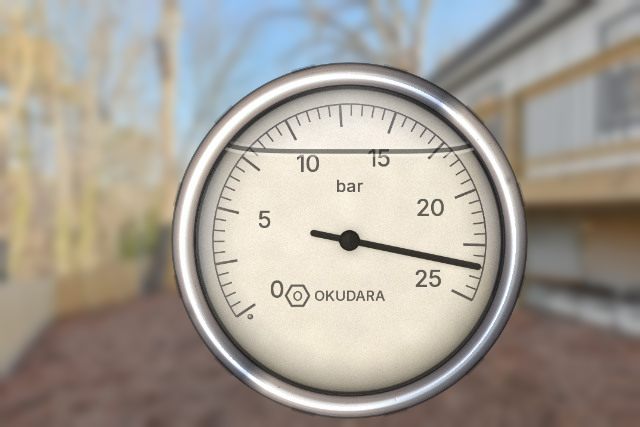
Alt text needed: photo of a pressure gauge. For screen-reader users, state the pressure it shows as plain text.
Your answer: 23.5 bar
